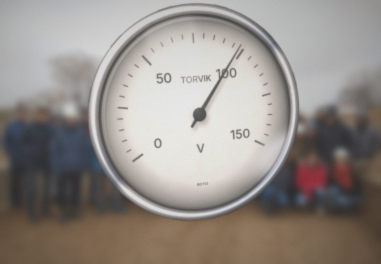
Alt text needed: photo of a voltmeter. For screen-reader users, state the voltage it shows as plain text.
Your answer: 97.5 V
